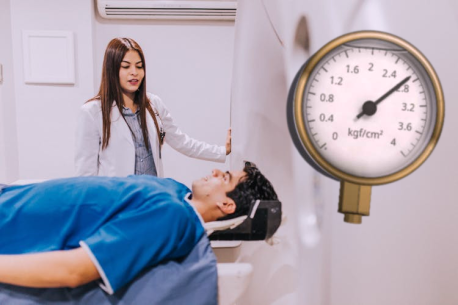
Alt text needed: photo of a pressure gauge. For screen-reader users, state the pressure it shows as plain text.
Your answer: 2.7 kg/cm²
